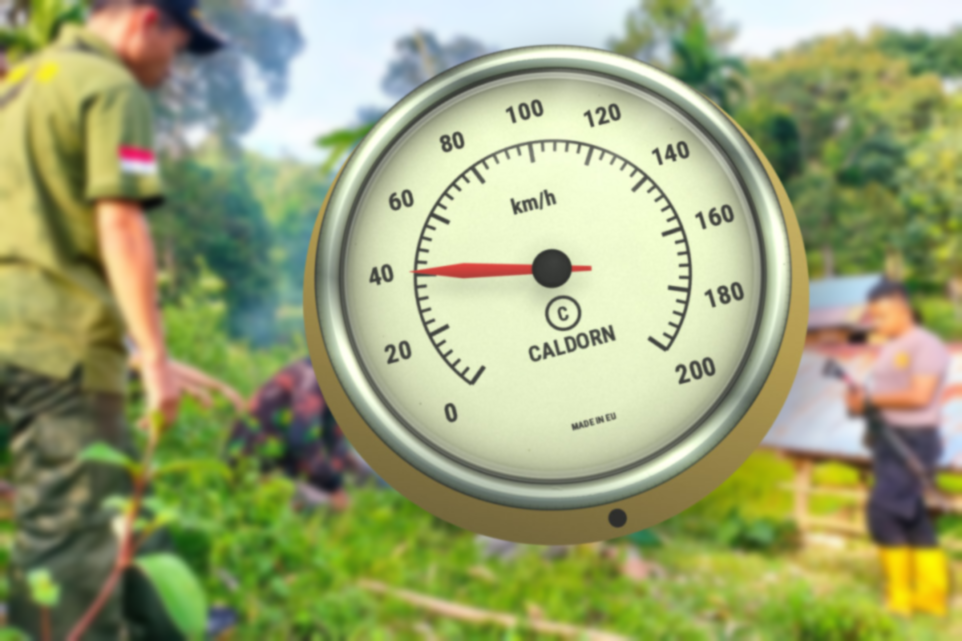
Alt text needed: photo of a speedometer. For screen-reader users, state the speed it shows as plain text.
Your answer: 40 km/h
